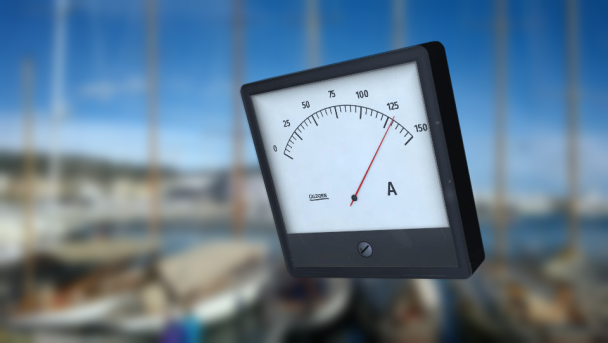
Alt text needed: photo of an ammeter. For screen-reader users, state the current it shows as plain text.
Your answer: 130 A
